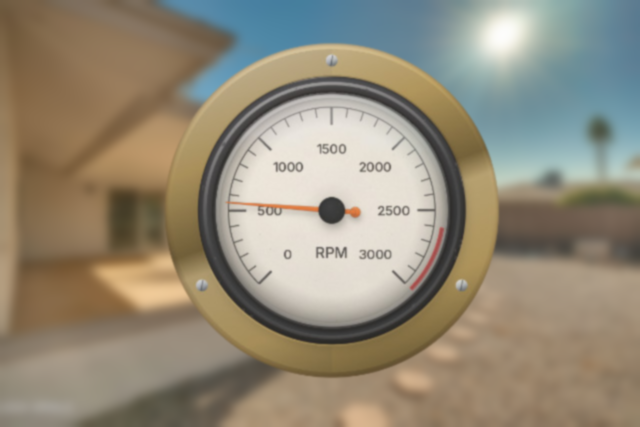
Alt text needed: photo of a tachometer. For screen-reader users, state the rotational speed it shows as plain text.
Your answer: 550 rpm
